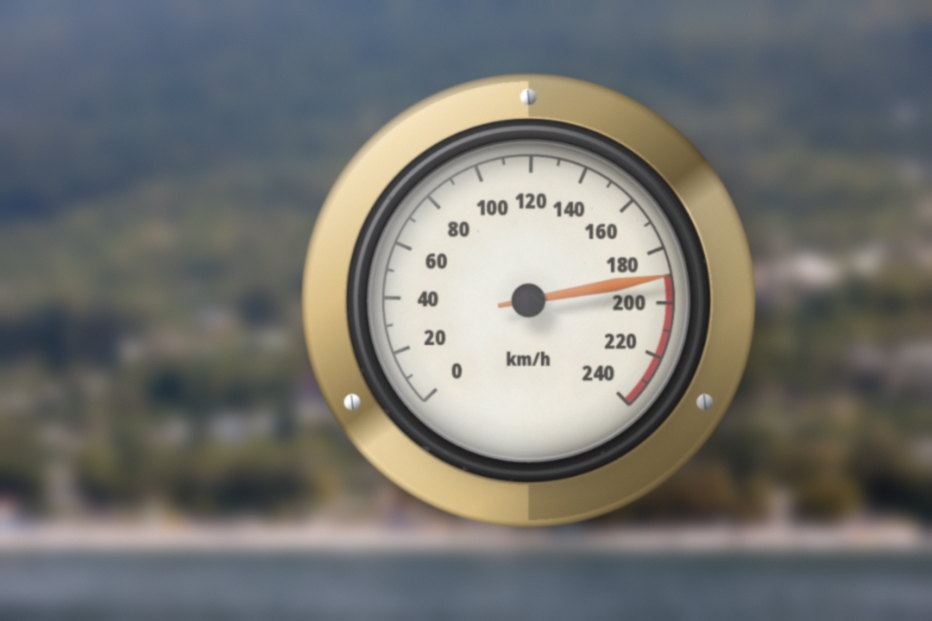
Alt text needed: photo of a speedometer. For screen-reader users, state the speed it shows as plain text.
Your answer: 190 km/h
